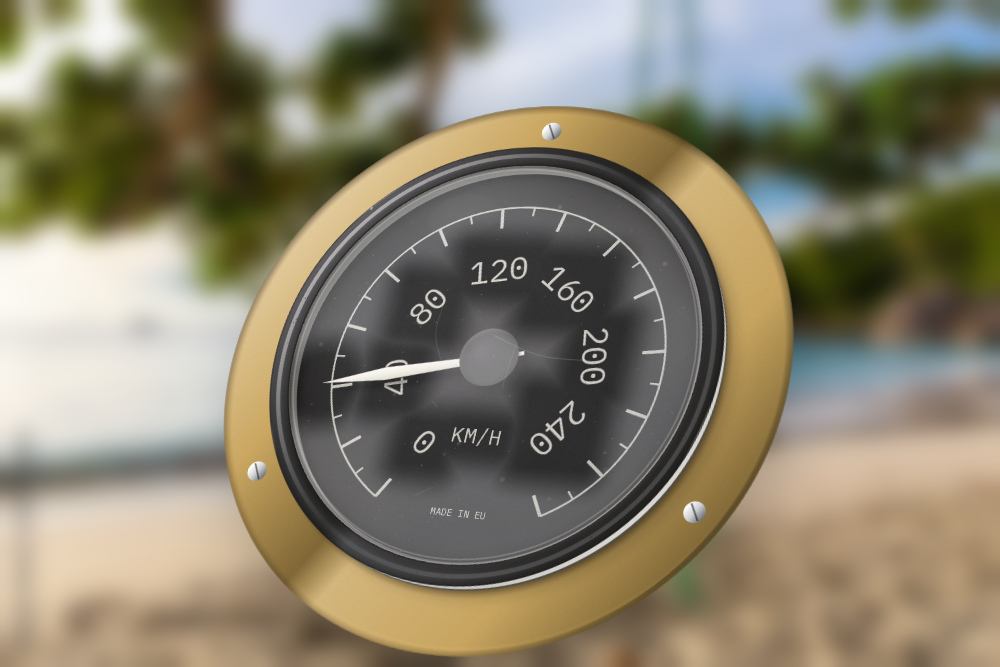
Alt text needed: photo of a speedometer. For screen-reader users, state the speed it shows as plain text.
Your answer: 40 km/h
